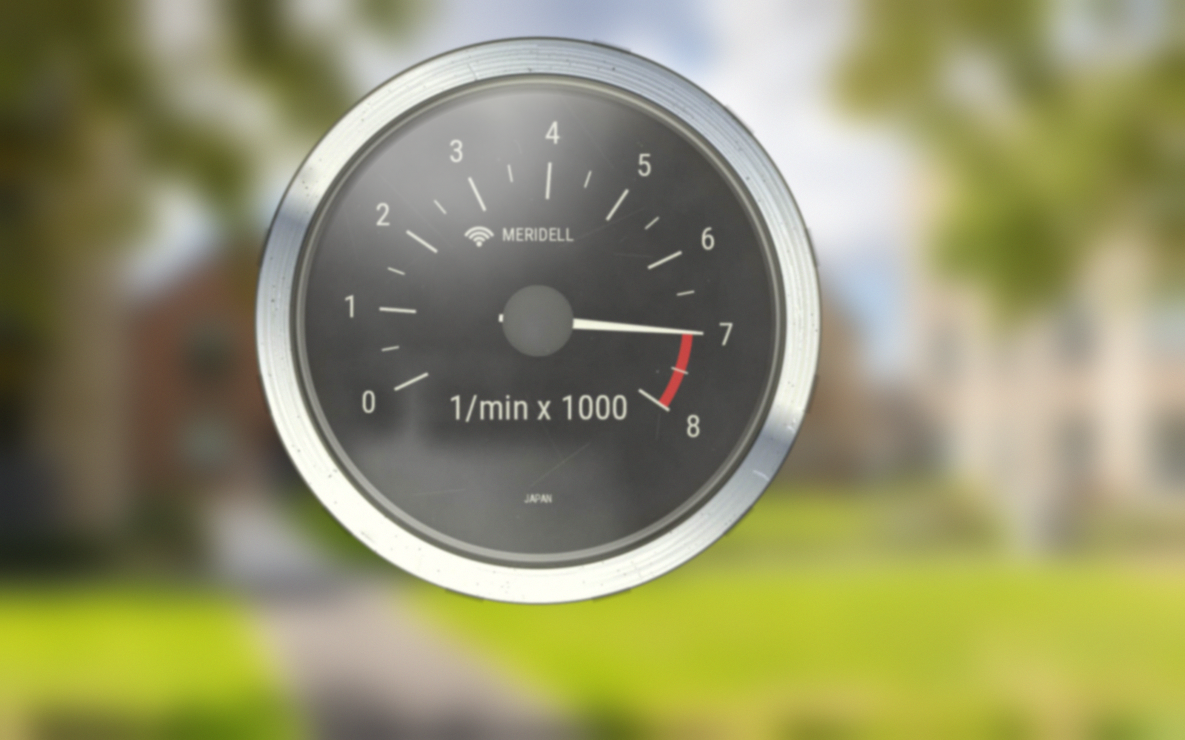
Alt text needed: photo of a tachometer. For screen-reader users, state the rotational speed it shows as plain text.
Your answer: 7000 rpm
